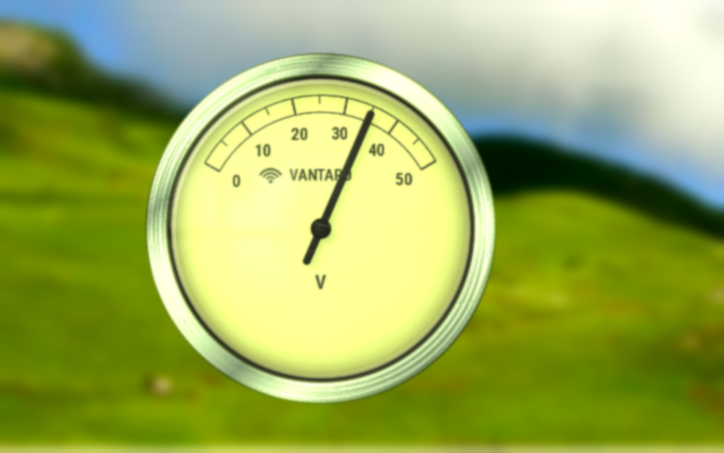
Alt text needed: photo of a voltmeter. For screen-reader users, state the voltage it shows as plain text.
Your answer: 35 V
